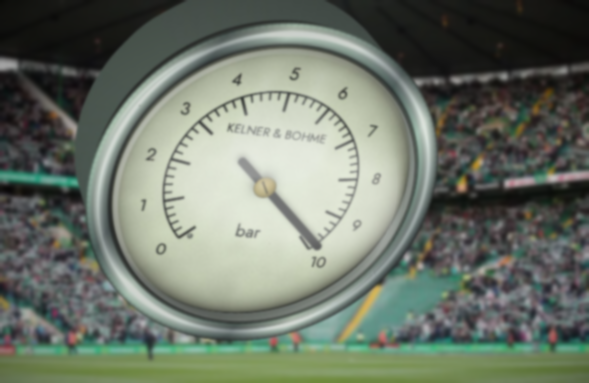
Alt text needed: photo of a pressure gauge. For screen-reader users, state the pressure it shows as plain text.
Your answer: 9.8 bar
